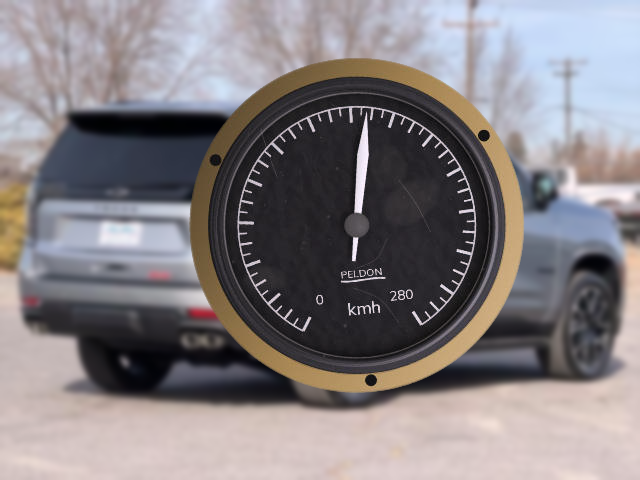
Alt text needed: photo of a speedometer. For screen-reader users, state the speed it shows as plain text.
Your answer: 147.5 km/h
